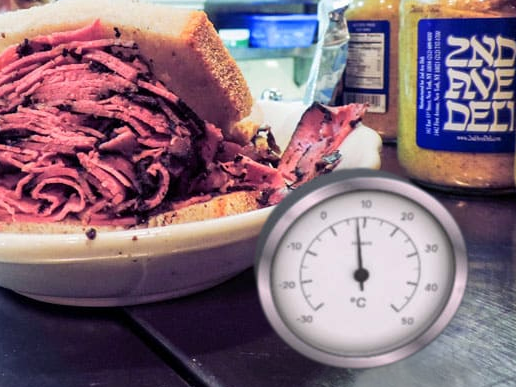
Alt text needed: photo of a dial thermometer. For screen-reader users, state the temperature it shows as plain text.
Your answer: 7.5 °C
